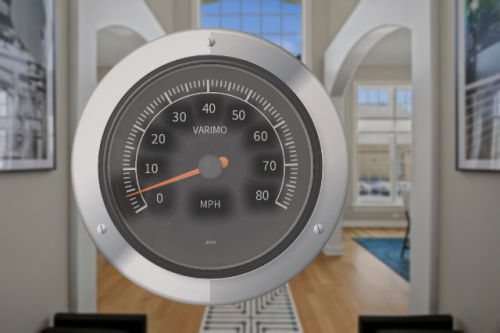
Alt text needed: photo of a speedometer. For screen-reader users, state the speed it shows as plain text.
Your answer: 4 mph
